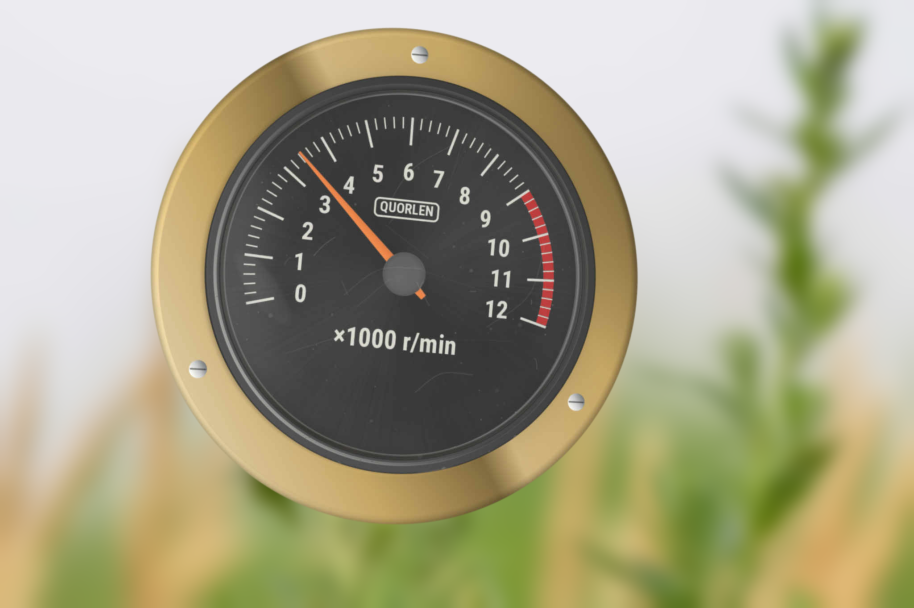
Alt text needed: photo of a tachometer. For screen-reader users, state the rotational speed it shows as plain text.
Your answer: 3400 rpm
